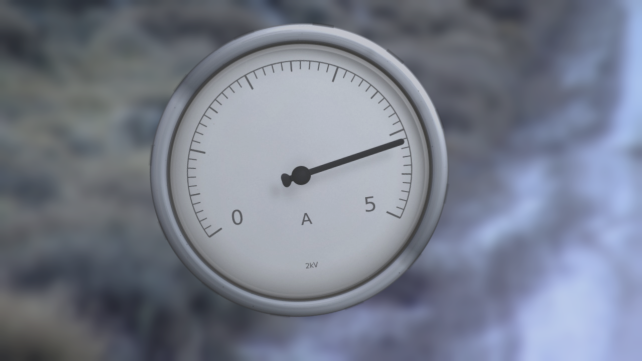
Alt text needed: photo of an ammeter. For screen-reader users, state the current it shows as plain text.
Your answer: 4.1 A
